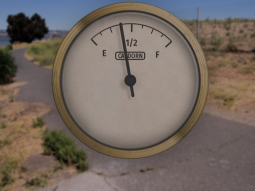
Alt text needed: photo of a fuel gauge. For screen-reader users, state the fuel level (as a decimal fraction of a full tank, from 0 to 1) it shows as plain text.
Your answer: 0.375
